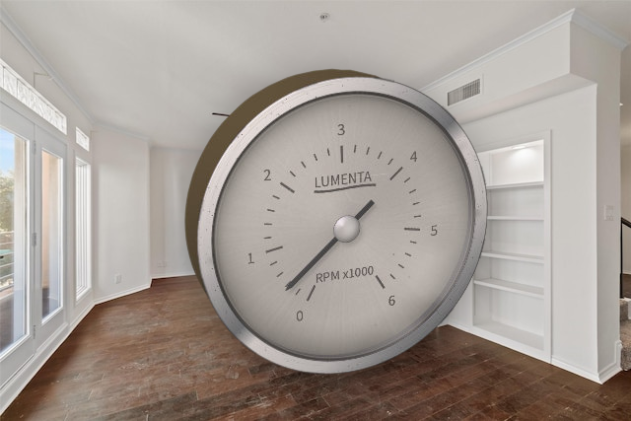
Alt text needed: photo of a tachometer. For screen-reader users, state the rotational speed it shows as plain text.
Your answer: 400 rpm
